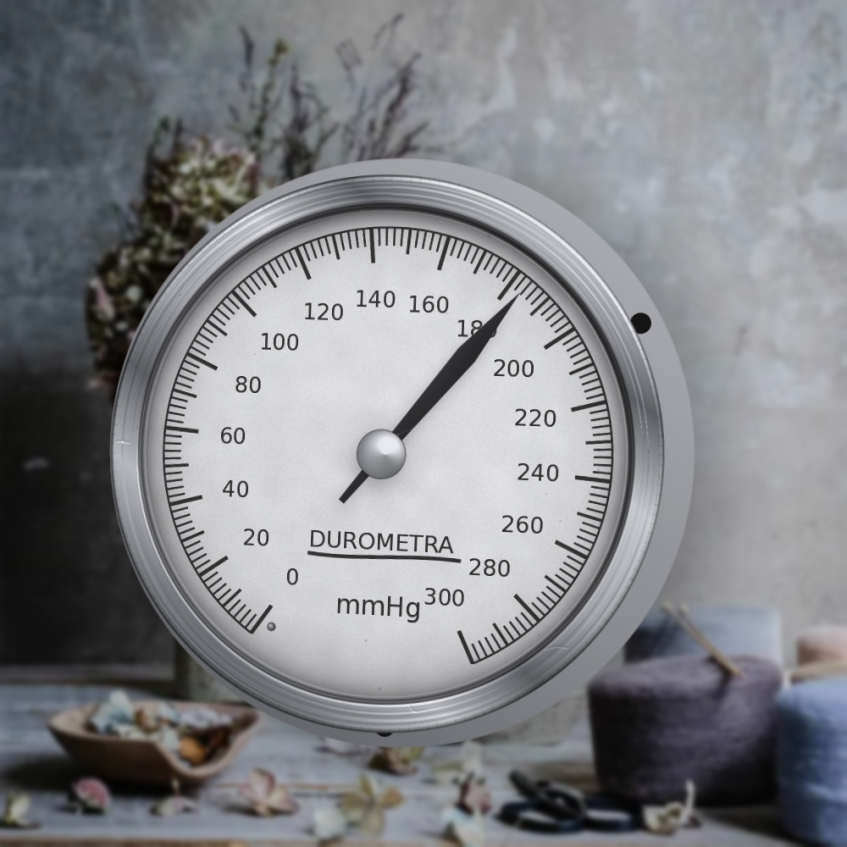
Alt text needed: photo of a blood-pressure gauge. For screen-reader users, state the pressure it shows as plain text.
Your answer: 184 mmHg
